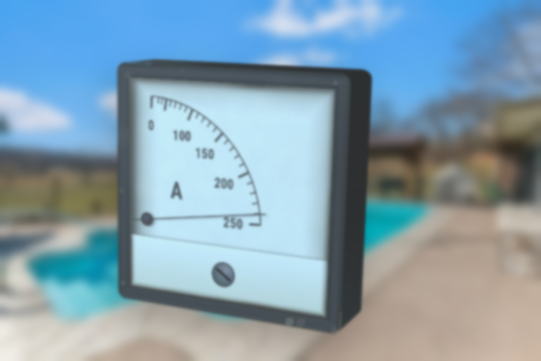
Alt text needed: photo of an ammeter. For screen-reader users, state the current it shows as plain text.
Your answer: 240 A
